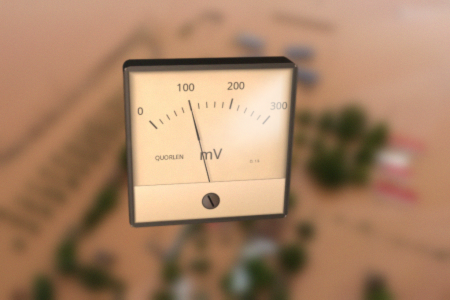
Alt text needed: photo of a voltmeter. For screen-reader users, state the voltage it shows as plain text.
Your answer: 100 mV
